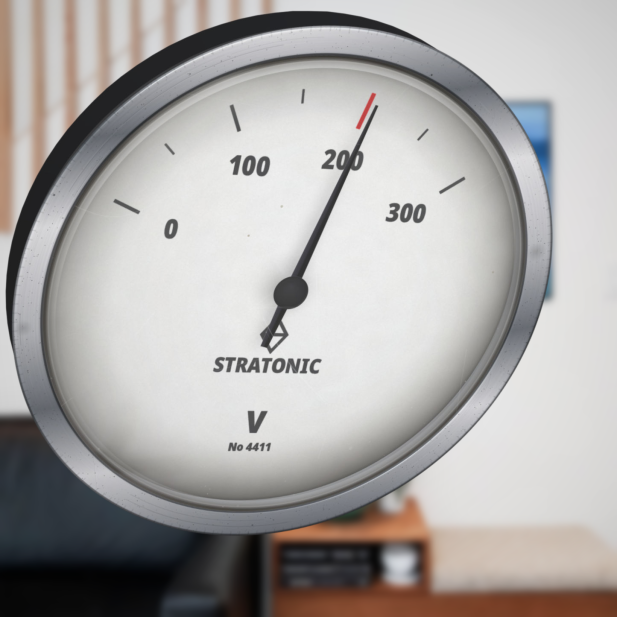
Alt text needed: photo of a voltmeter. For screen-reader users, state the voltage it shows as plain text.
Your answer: 200 V
